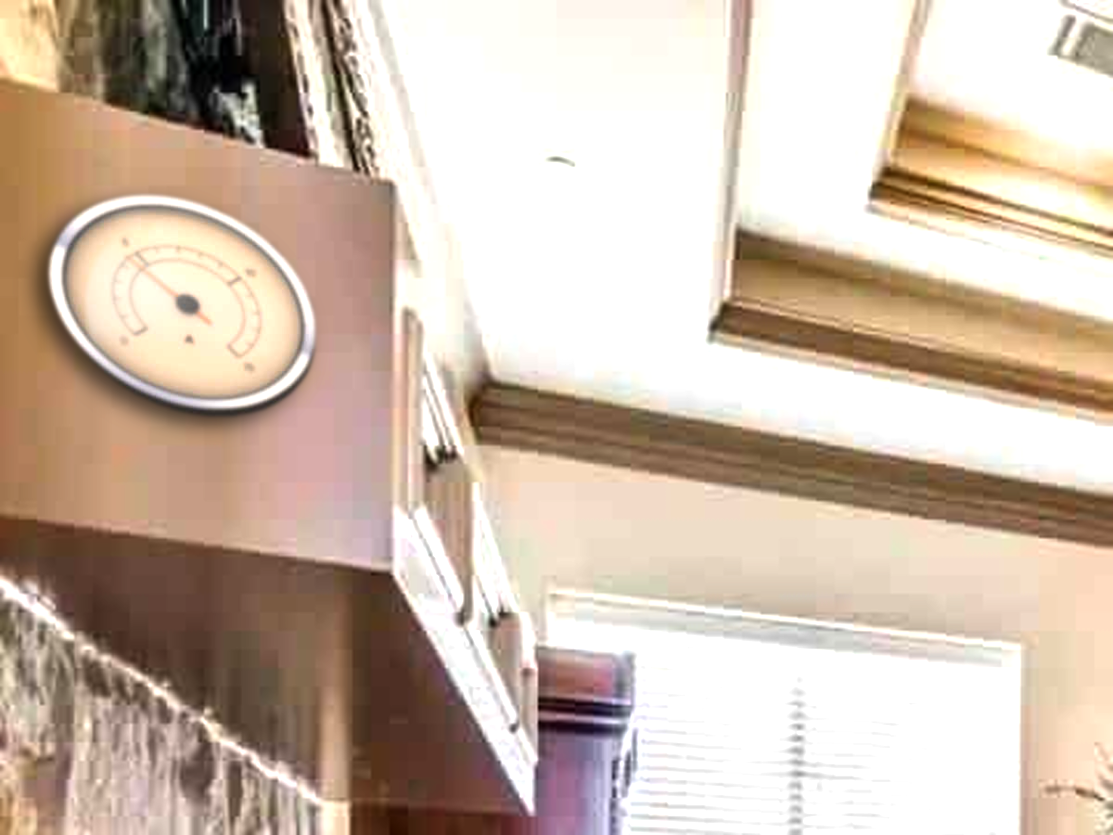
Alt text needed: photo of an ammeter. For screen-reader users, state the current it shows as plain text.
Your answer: 4.5 A
